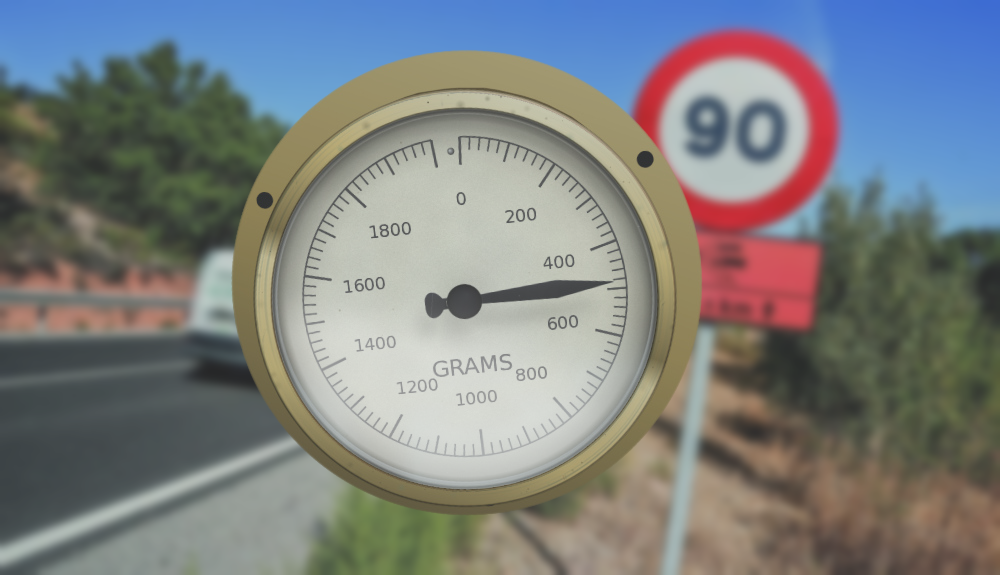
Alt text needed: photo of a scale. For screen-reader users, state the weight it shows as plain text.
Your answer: 480 g
